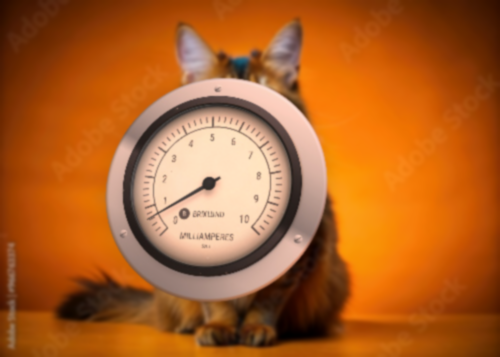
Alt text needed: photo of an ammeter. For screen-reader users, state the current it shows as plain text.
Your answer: 0.6 mA
